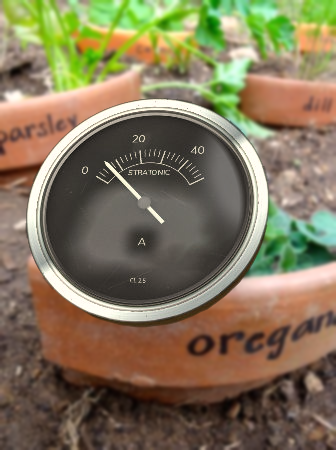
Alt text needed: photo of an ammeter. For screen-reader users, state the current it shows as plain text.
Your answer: 6 A
